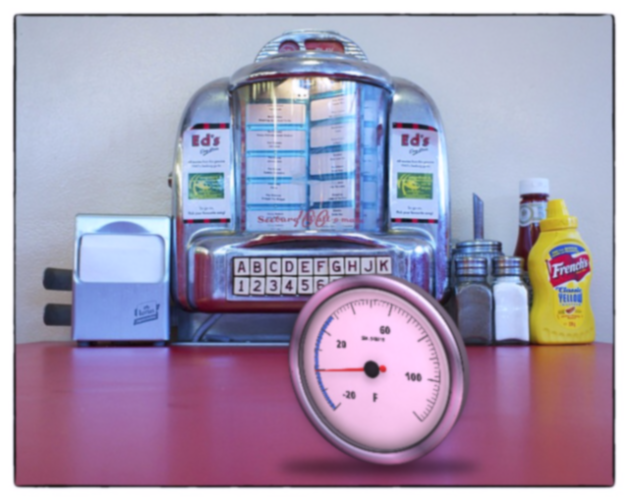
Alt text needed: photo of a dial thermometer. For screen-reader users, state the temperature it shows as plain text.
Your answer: 0 °F
